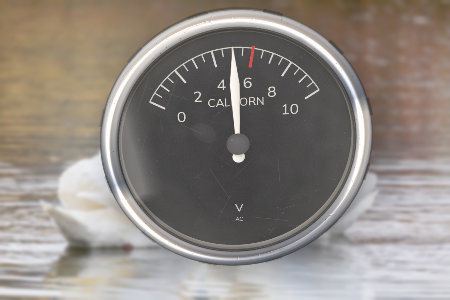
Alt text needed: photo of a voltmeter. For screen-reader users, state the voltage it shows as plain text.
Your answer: 5 V
